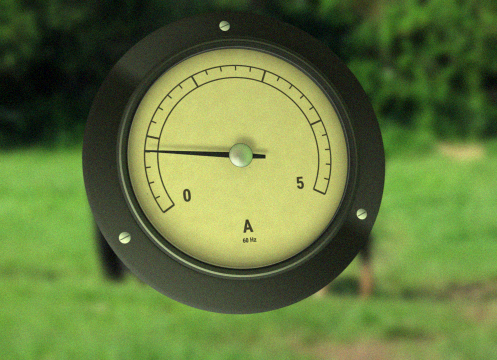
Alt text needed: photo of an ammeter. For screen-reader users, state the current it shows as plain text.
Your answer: 0.8 A
